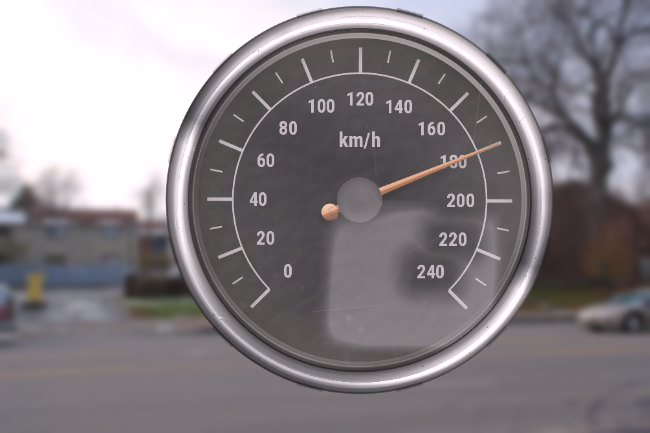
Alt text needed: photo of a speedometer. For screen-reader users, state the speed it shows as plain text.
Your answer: 180 km/h
